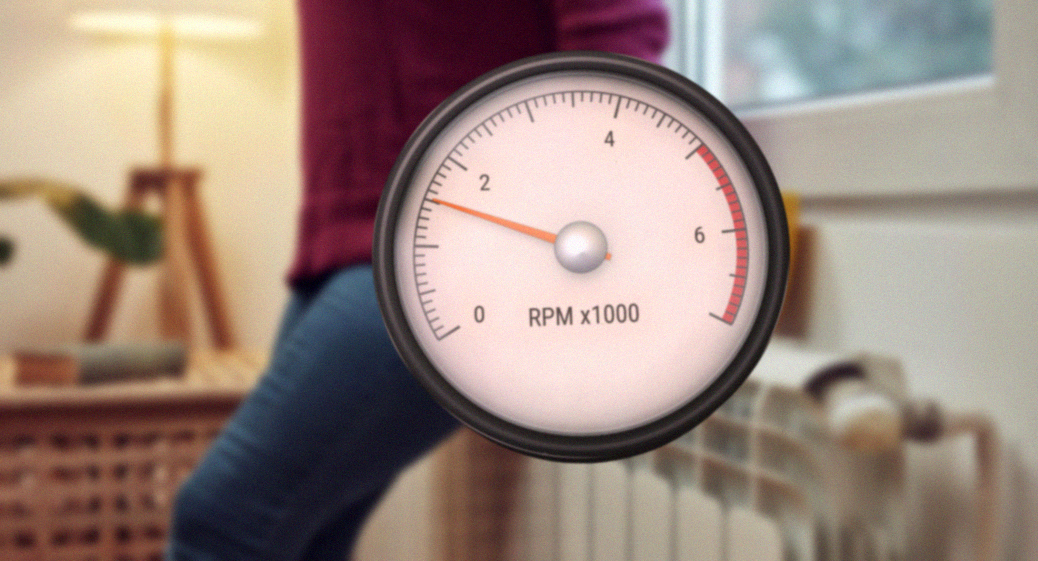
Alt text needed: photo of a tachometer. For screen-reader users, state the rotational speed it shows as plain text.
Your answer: 1500 rpm
